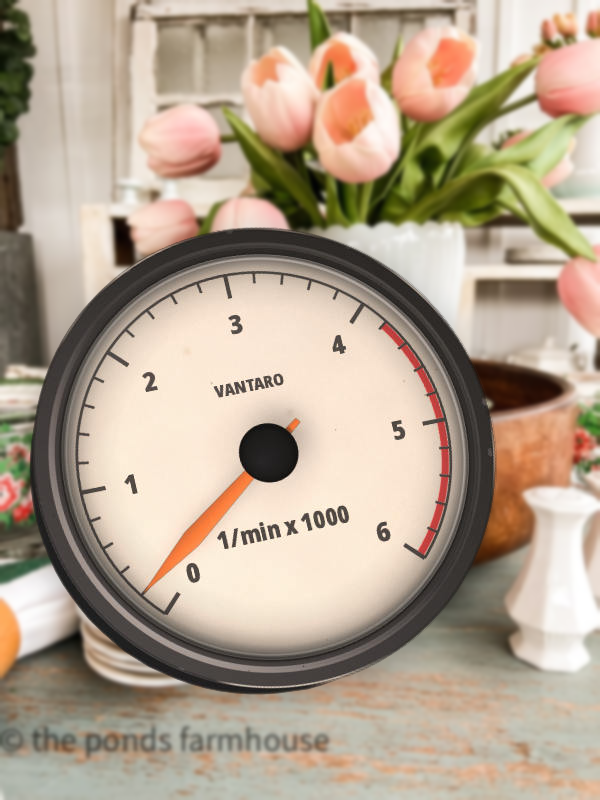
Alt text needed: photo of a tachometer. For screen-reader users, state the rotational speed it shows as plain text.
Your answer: 200 rpm
